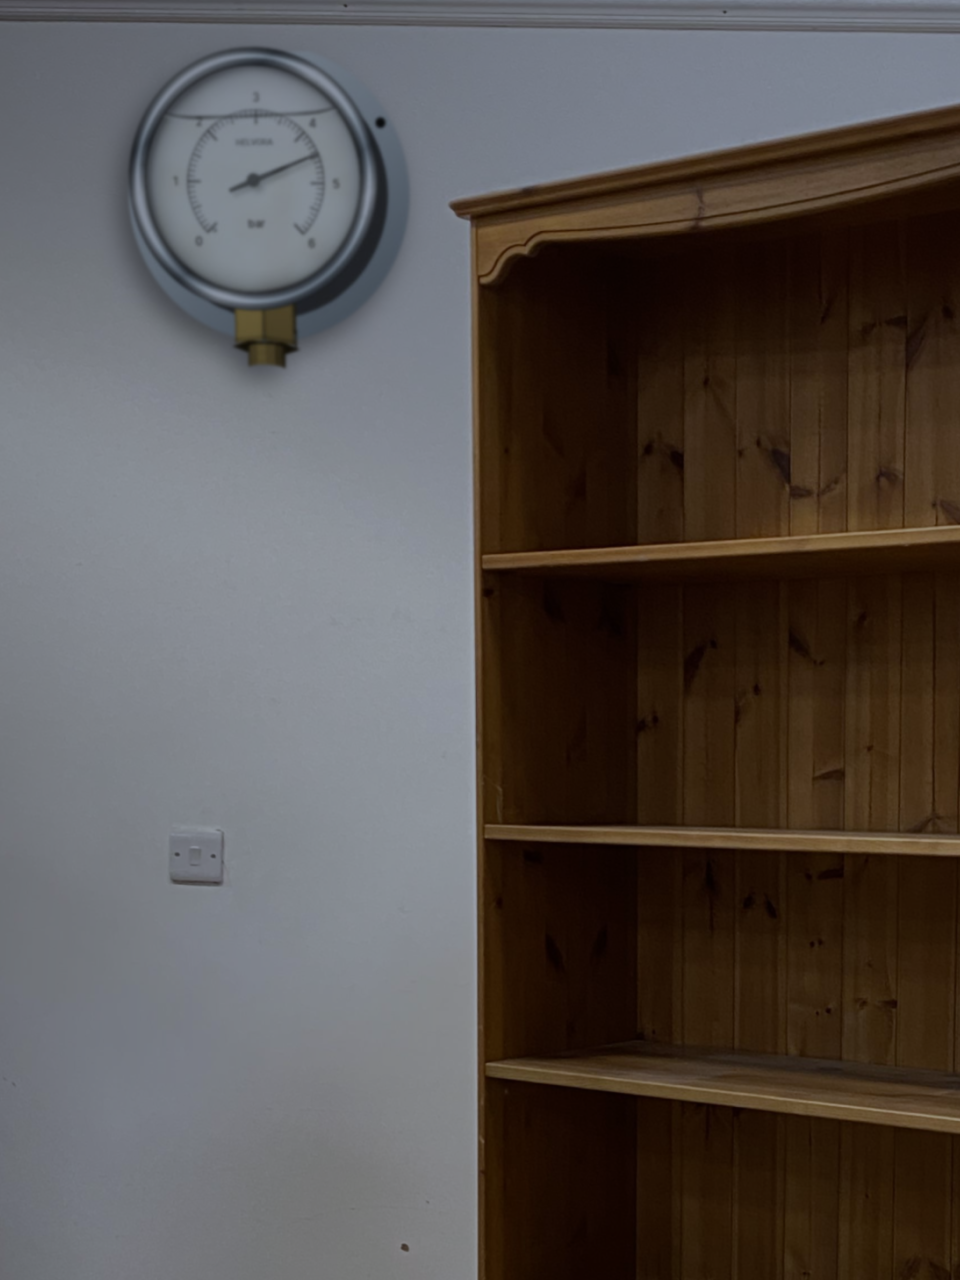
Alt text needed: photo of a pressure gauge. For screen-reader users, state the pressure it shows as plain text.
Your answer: 4.5 bar
